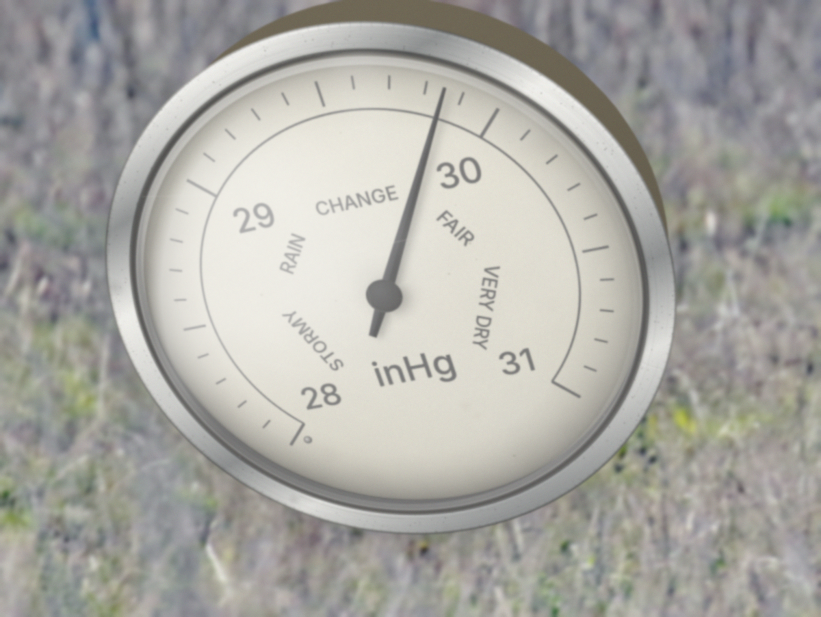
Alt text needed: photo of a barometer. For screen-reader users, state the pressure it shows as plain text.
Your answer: 29.85 inHg
